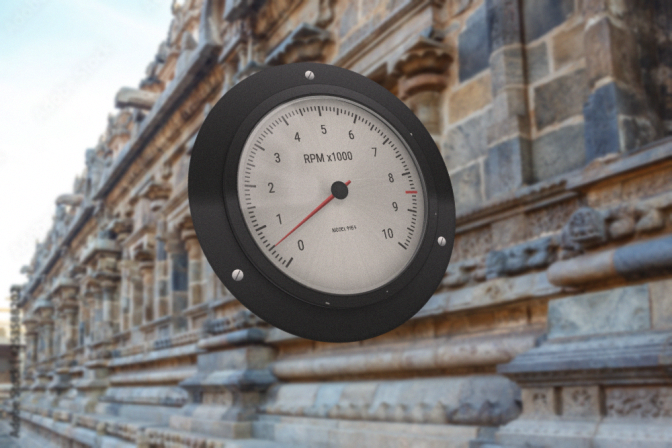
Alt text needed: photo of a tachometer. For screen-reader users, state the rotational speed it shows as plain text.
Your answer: 500 rpm
